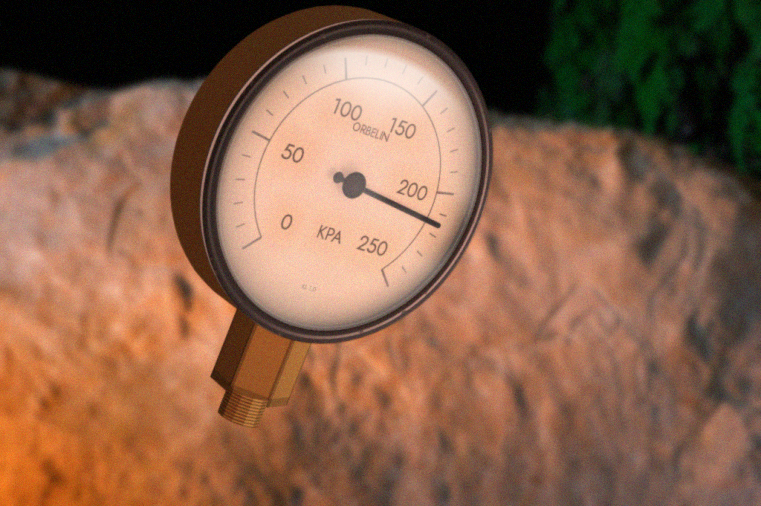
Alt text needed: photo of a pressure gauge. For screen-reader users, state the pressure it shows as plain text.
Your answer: 215 kPa
